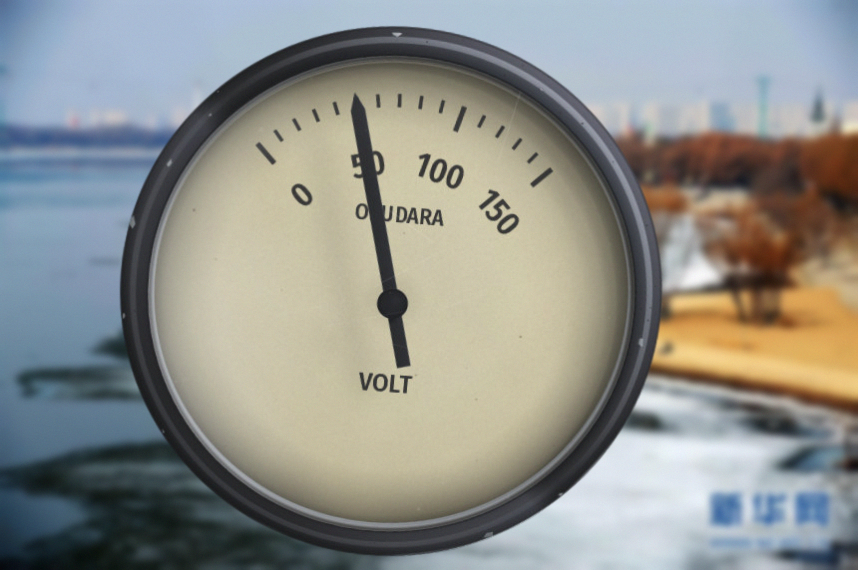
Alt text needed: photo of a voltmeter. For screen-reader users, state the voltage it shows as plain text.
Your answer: 50 V
